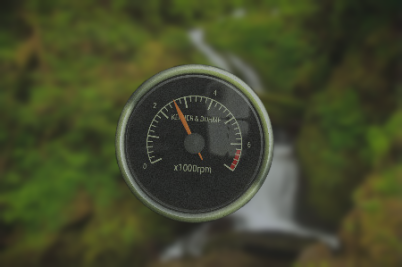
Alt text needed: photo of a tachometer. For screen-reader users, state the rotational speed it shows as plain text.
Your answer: 2600 rpm
